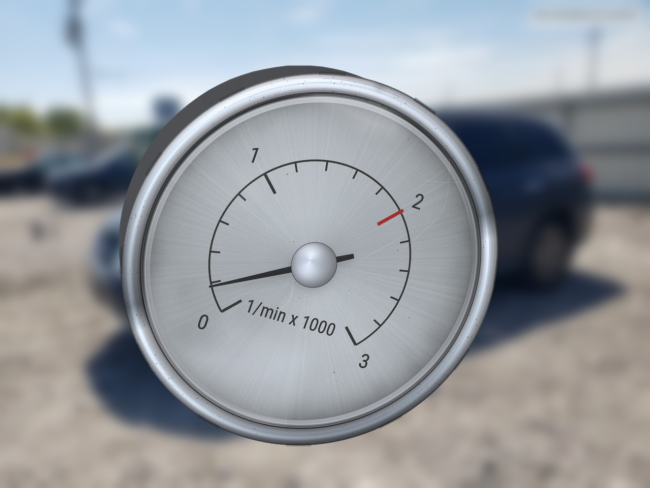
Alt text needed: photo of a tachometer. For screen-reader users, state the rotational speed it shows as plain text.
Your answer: 200 rpm
